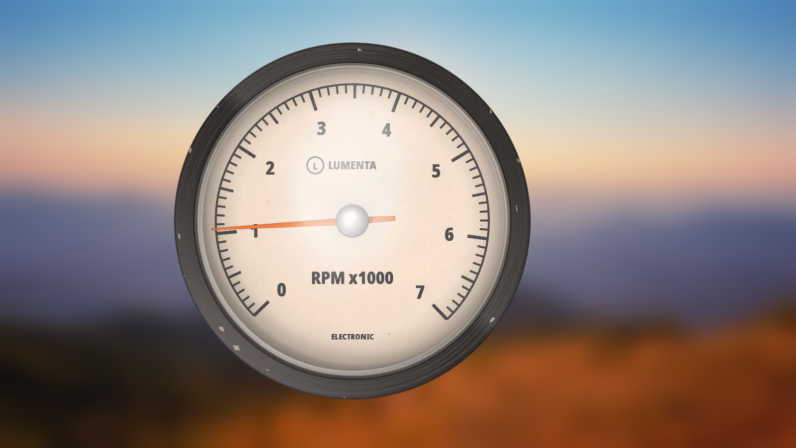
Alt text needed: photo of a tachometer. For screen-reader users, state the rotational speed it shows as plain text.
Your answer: 1050 rpm
